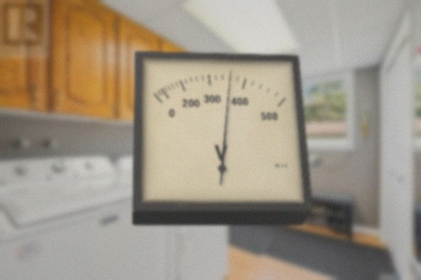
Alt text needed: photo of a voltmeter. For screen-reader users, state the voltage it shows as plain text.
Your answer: 360 V
